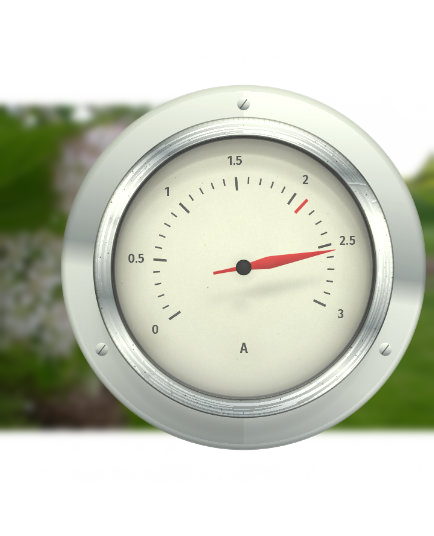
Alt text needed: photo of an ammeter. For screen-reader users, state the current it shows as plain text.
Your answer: 2.55 A
